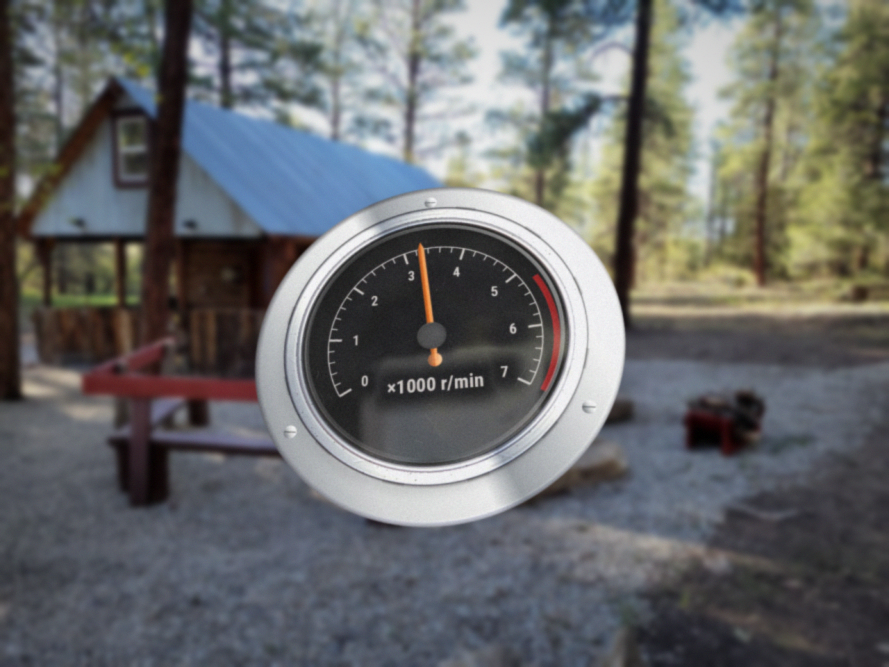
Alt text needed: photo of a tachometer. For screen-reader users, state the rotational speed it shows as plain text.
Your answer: 3300 rpm
